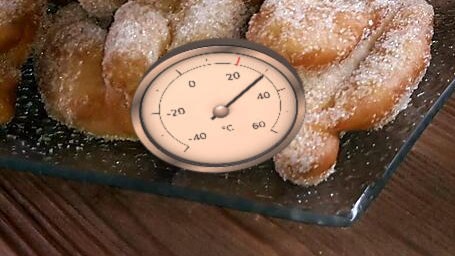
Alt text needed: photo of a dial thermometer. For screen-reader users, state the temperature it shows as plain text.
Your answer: 30 °C
